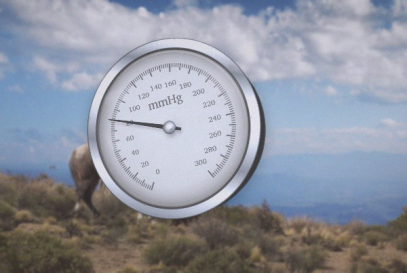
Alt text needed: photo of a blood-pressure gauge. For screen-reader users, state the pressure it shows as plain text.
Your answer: 80 mmHg
